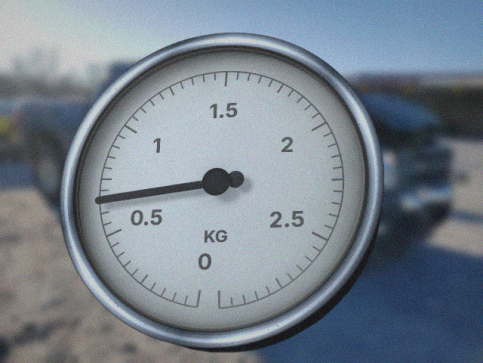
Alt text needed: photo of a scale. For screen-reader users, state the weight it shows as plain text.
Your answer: 0.65 kg
